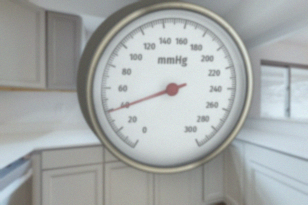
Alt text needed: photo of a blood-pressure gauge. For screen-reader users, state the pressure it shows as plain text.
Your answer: 40 mmHg
